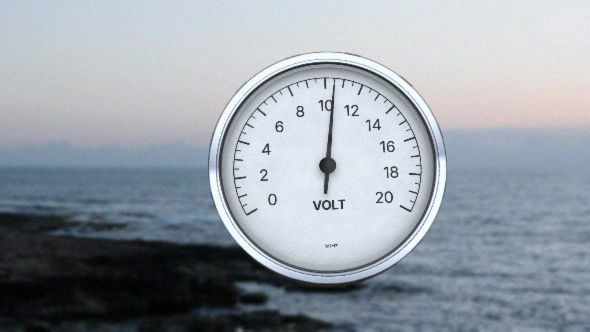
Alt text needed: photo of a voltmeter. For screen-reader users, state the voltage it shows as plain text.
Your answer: 10.5 V
